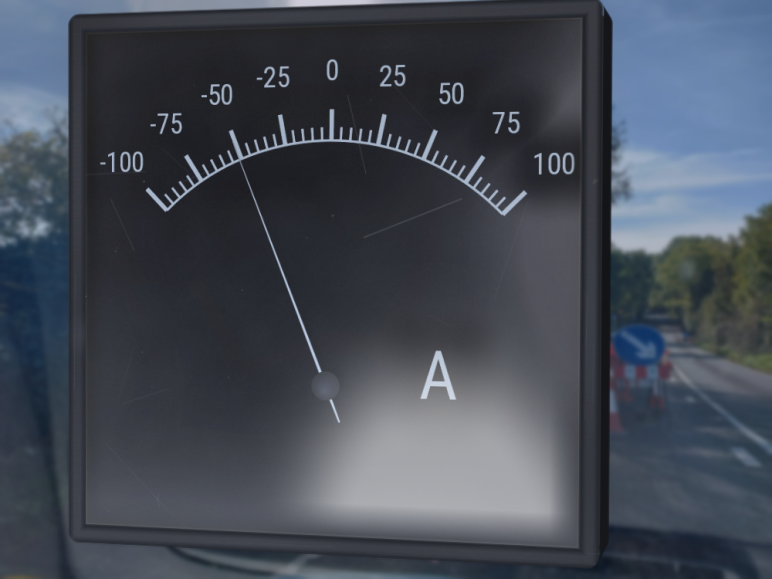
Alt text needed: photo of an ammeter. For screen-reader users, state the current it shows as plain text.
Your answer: -50 A
